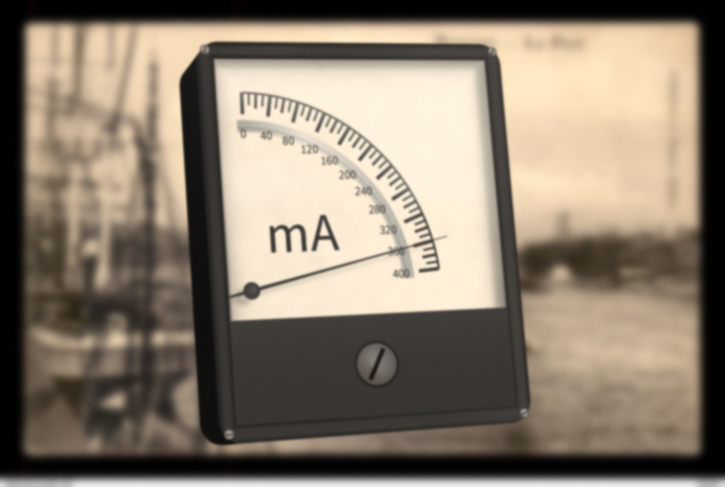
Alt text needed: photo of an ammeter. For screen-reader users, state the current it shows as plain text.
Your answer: 360 mA
